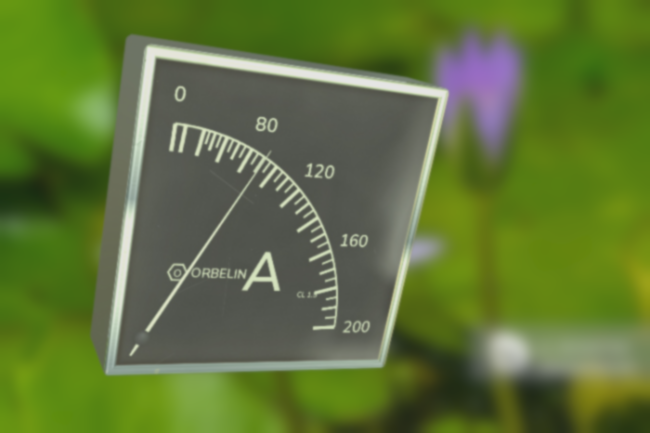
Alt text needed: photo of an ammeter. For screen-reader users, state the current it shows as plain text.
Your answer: 90 A
